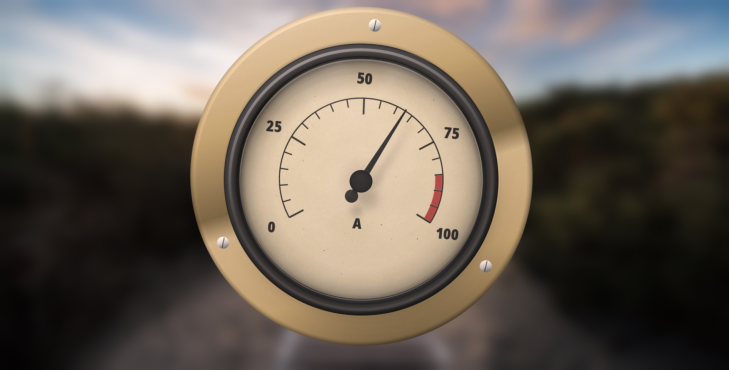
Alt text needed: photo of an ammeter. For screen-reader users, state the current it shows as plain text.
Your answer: 62.5 A
